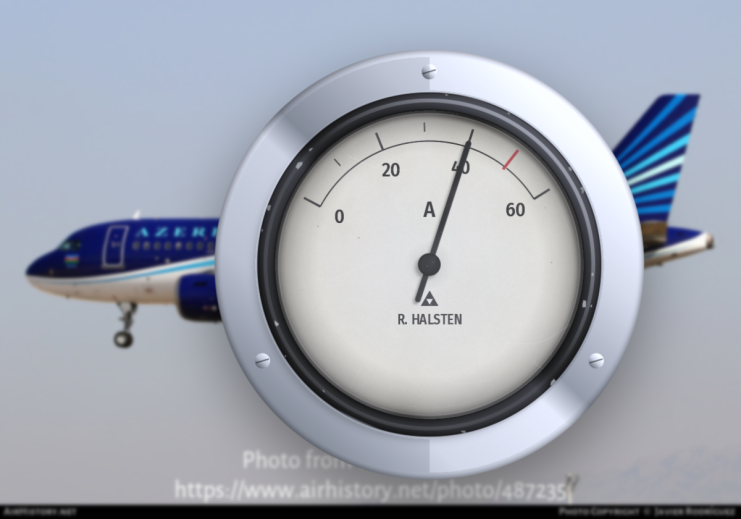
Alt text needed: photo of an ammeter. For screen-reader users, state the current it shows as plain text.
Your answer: 40 A
